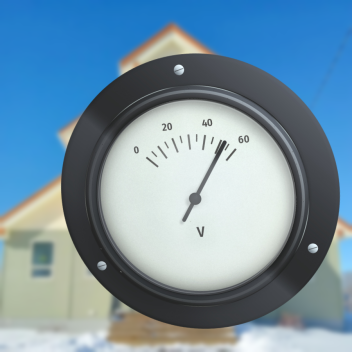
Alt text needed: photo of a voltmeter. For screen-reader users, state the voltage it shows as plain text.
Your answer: 52.5 V
